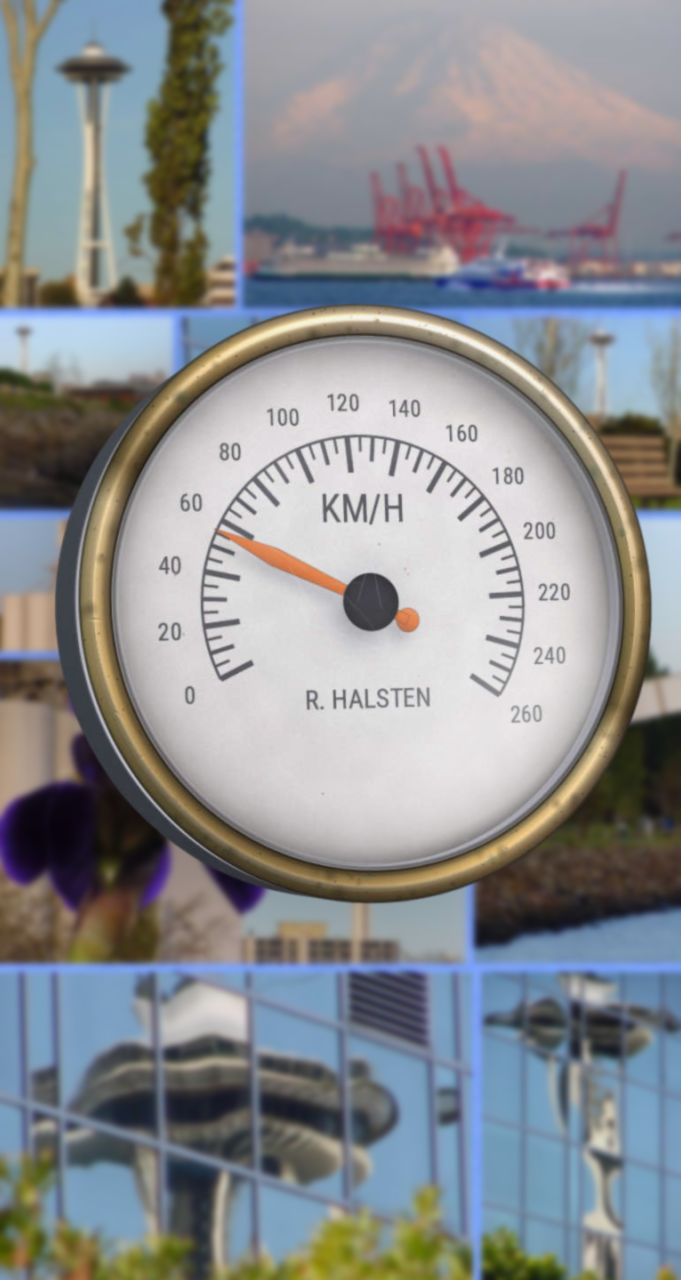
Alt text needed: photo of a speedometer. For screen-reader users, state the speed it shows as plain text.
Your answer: 55 km/h
